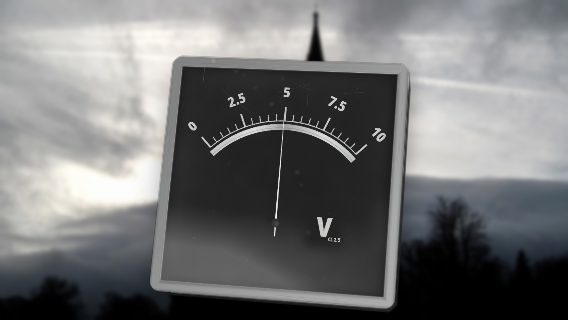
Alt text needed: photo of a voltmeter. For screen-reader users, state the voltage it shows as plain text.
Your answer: 5 V
